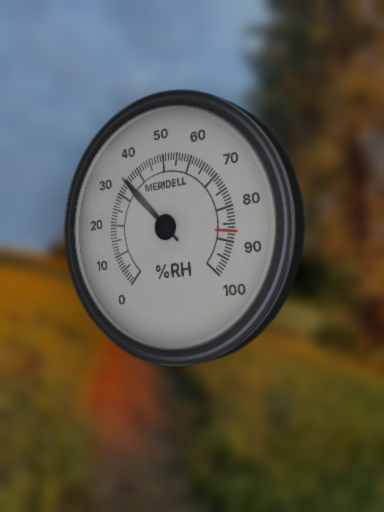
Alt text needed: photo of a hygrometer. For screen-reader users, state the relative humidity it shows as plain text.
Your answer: 35 %
